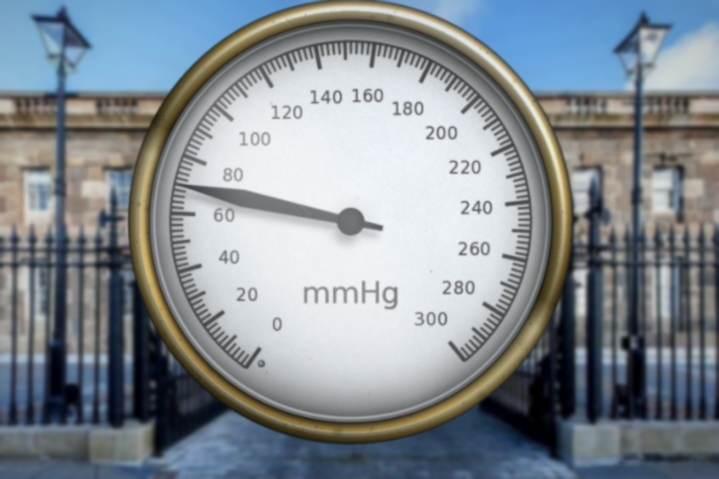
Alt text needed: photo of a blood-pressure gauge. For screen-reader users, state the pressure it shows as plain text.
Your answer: 70 mmHg
